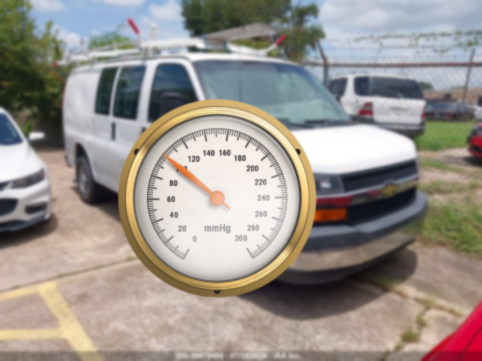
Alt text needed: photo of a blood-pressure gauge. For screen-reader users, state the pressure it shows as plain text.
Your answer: 100 mmHg
